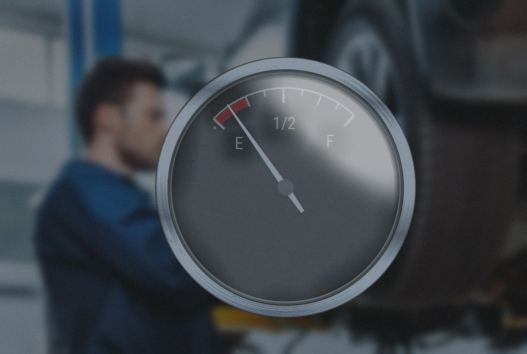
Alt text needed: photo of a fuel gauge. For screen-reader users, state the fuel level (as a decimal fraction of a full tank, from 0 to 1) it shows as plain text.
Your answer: 0.125
